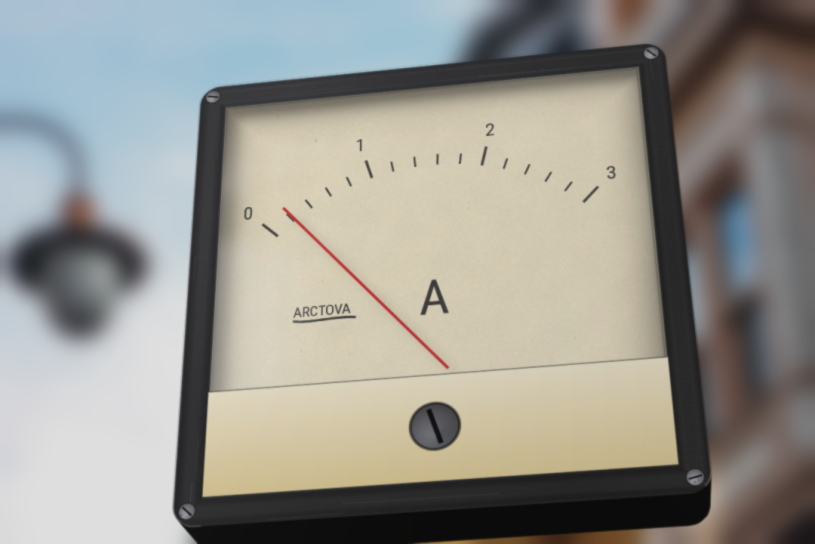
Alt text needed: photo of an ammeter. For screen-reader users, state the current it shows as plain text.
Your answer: 0.2 A
